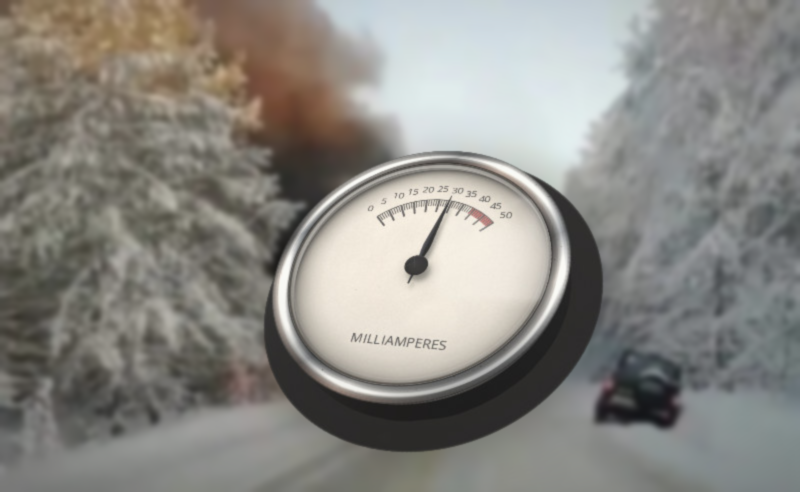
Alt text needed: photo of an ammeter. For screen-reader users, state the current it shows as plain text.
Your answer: 30 mA
